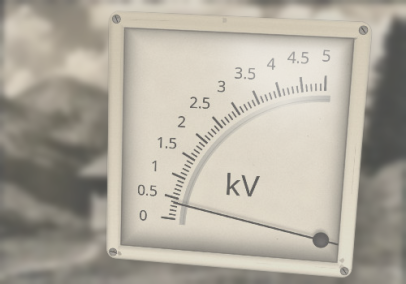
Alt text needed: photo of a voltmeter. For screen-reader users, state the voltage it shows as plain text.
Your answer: 0.4 kV
